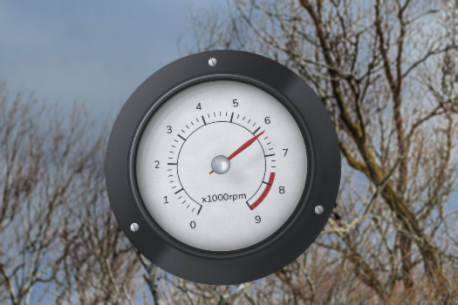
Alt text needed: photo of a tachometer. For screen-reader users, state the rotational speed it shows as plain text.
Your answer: 6200 rpm
